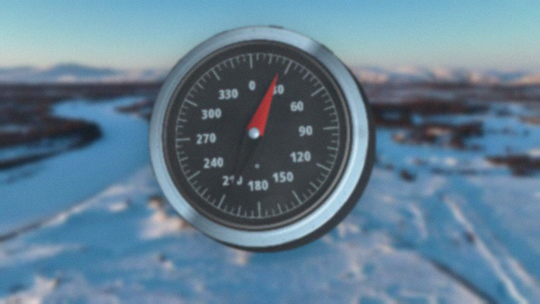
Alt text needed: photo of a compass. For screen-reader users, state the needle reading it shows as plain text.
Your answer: 25 °
